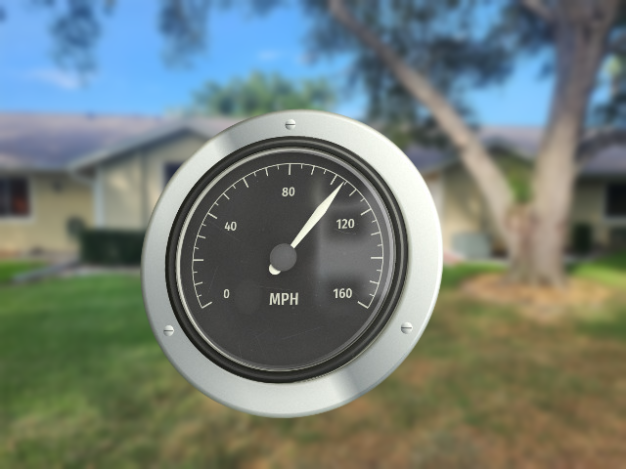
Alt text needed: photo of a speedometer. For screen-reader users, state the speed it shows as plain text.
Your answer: 105 mph
